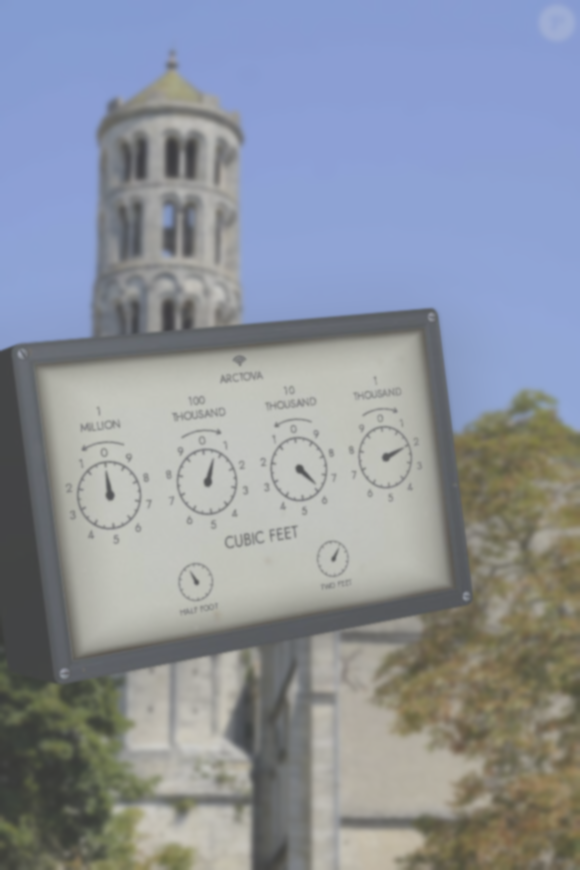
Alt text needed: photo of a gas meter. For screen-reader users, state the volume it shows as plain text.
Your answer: 6200 ft³
